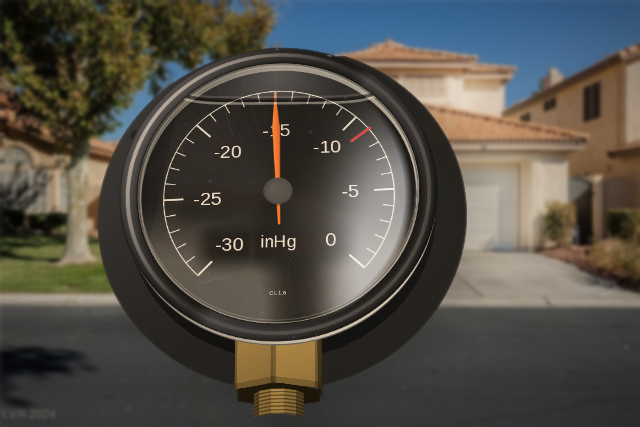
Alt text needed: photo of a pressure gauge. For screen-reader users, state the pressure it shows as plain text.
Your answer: -15 inHg
